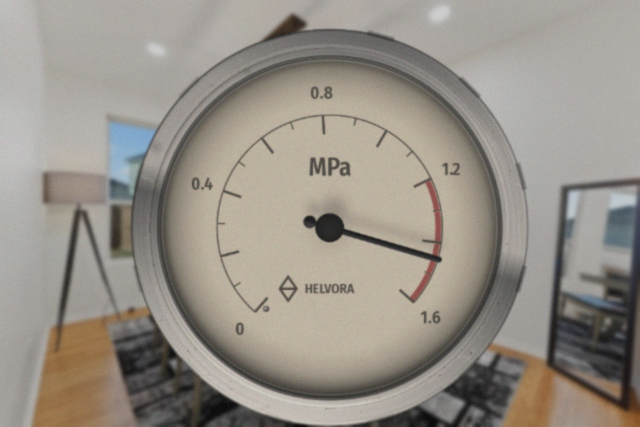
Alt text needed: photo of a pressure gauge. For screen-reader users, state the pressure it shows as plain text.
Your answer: 1.45 MPa
